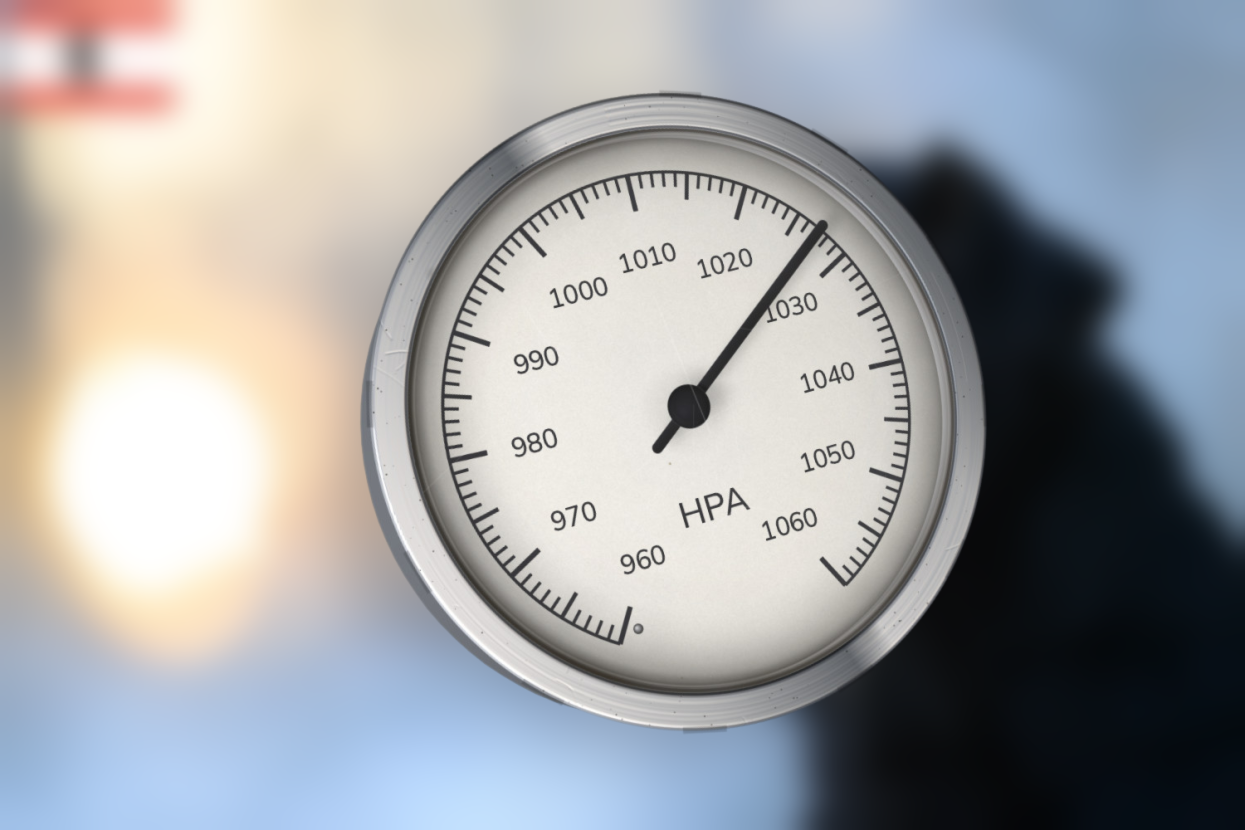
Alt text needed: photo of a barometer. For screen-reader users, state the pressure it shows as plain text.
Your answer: 1027 hPa
